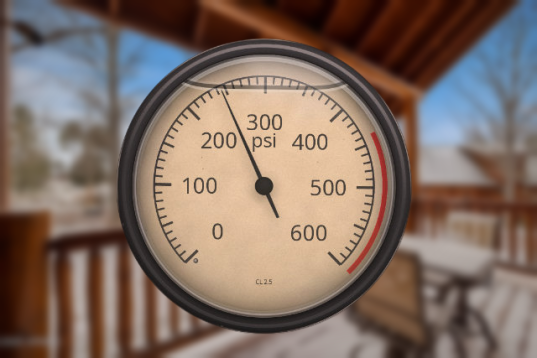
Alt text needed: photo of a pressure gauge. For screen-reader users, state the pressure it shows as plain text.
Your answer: 245 psi
